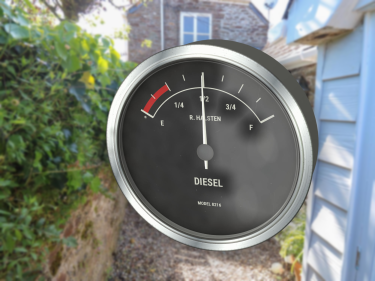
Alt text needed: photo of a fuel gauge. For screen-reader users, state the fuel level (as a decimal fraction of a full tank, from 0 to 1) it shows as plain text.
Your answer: 0.5
